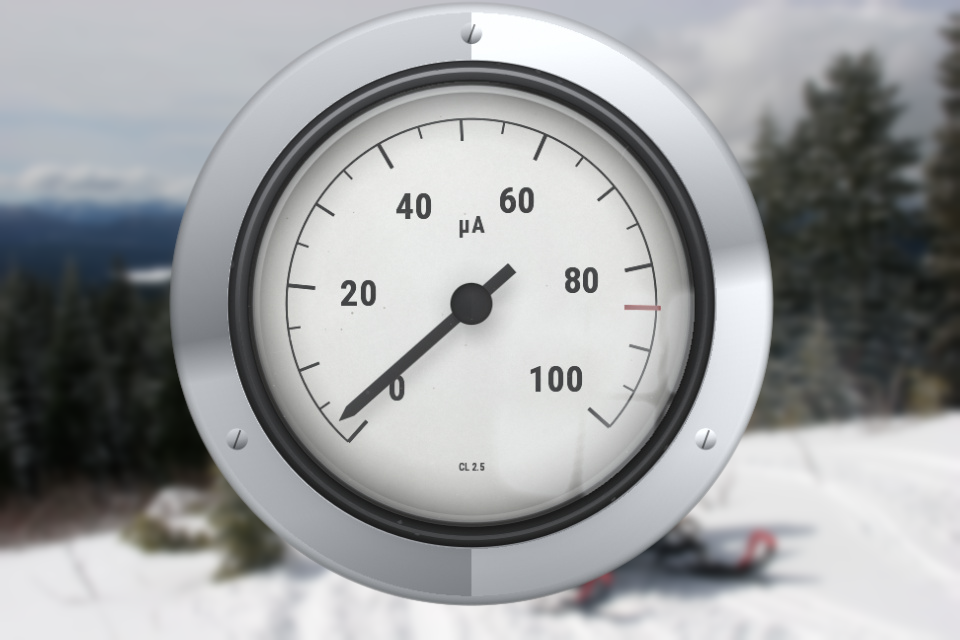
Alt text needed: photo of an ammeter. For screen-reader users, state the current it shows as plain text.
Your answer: 2.5 µA
